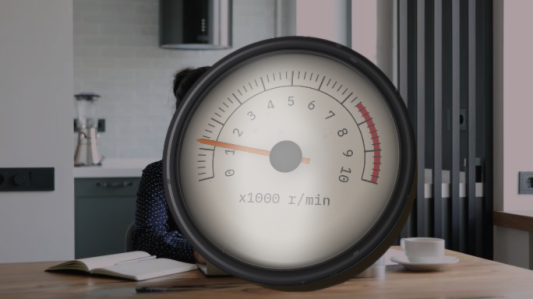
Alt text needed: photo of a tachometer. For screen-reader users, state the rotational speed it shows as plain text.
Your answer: 1200 rpm
